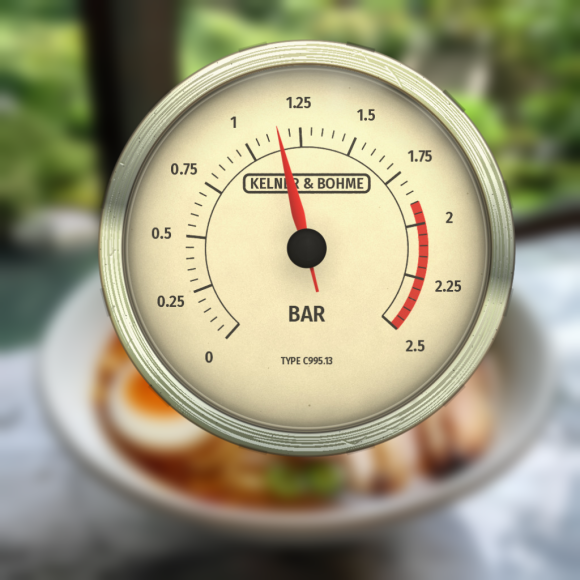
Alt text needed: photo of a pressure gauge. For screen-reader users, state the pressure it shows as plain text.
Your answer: 1.15 bar
